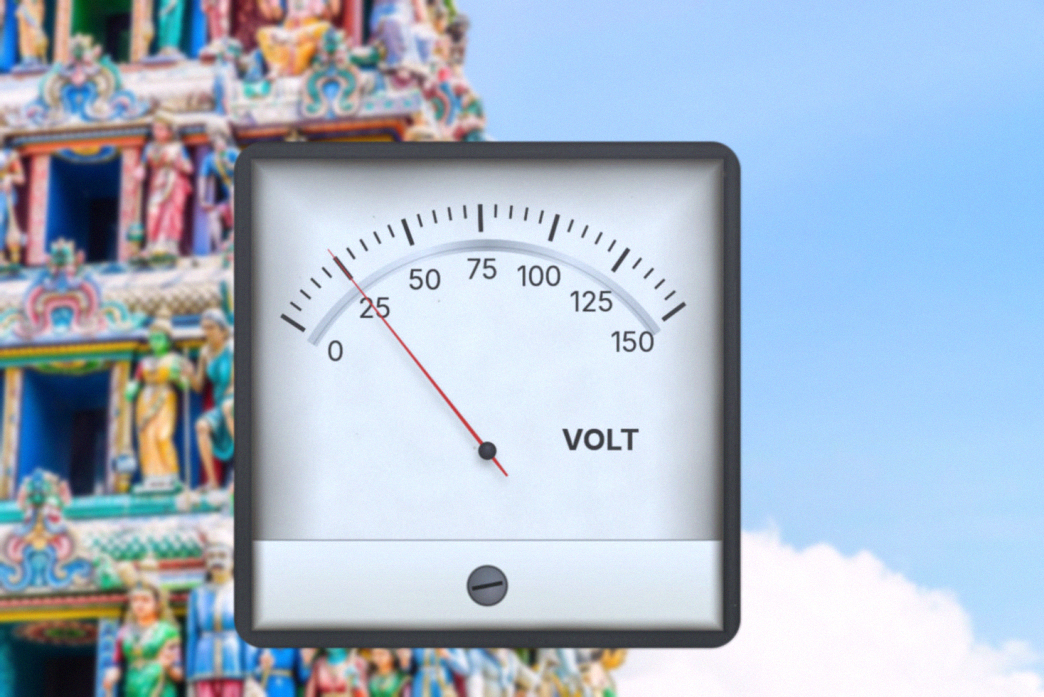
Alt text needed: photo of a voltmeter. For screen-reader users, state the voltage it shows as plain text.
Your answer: 25 V
